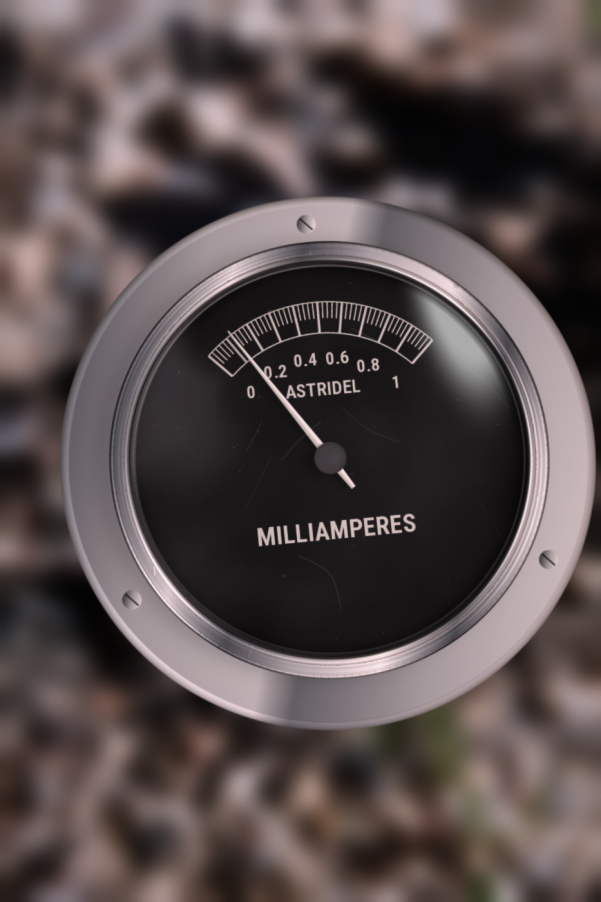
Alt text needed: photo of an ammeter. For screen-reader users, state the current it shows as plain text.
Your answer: 0.12 mA
